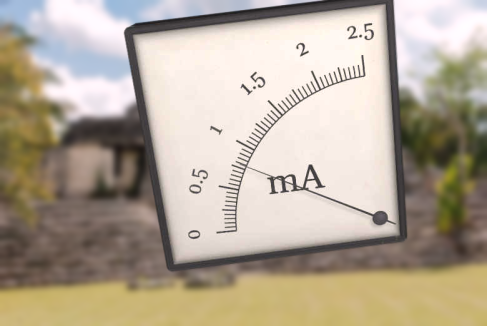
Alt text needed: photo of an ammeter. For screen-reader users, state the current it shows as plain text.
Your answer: 0.8 mA
